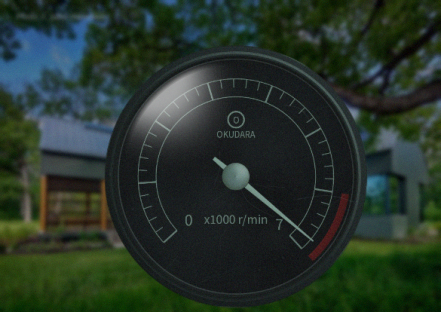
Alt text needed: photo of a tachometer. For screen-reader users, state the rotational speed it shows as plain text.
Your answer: 6800 rpm
